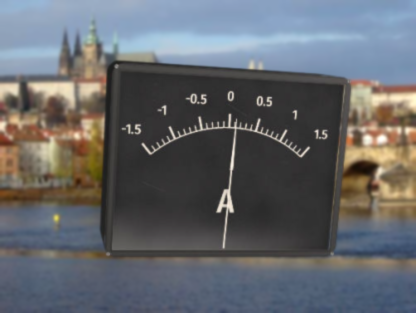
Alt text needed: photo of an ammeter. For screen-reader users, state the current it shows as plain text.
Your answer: 0.1 A
